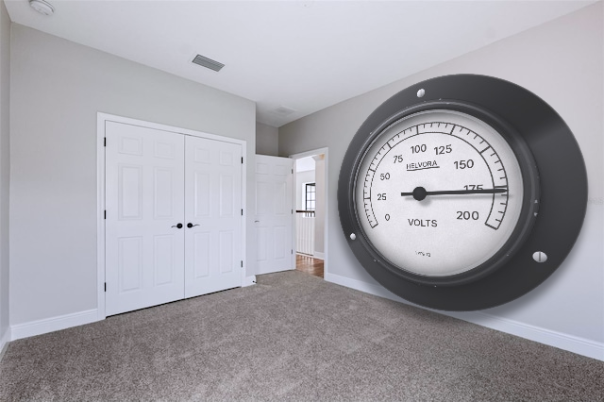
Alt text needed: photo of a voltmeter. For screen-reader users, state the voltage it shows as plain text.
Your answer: 177.5 V
